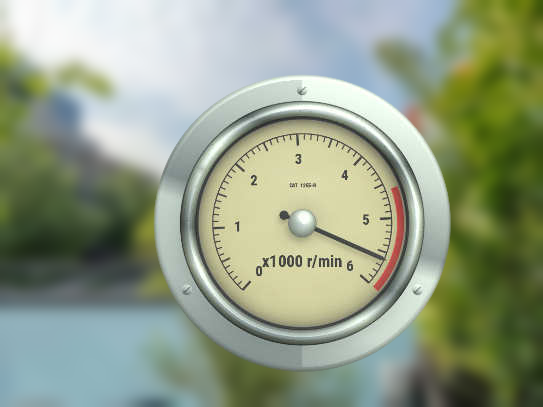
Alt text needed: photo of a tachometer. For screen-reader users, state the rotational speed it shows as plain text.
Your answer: 5600 rpm
